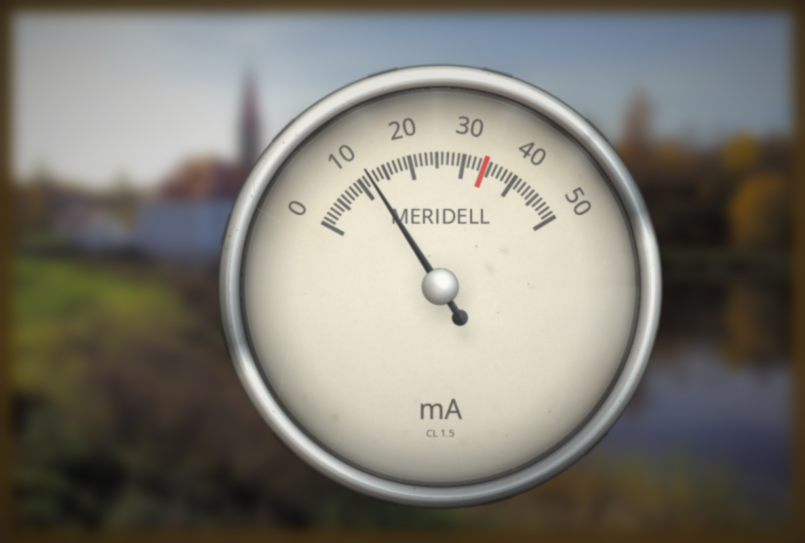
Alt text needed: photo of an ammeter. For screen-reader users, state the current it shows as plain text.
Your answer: 12 mA
